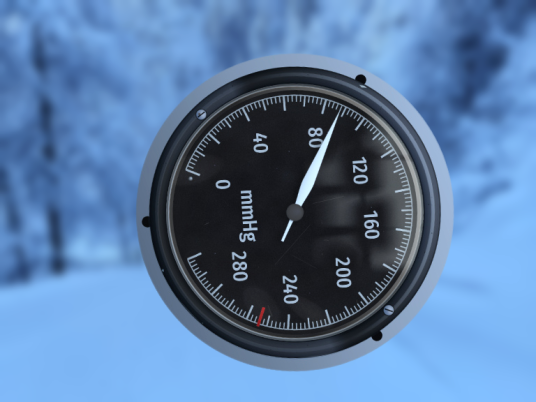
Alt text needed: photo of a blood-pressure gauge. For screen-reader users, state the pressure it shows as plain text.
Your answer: 88 mmHg
